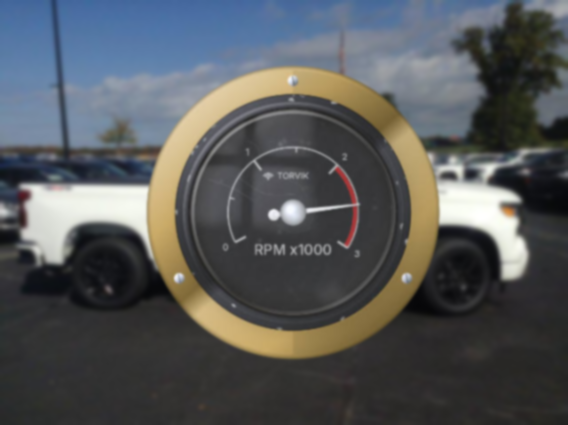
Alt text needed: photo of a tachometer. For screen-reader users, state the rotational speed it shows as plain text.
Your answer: 2500 rpm
